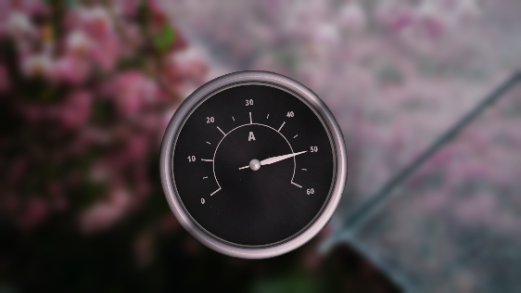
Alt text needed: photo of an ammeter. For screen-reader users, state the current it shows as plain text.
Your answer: 50 A
